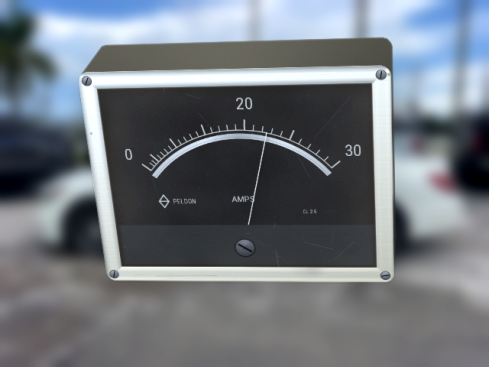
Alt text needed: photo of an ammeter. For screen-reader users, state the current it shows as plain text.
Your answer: 22.5 A
